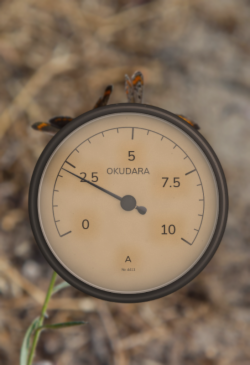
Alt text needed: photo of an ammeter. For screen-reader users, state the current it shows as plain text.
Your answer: 2.25 A
